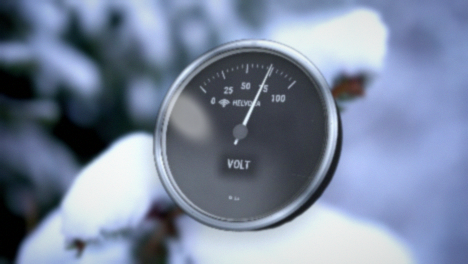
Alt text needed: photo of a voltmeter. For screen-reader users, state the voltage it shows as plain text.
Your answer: 75 V
